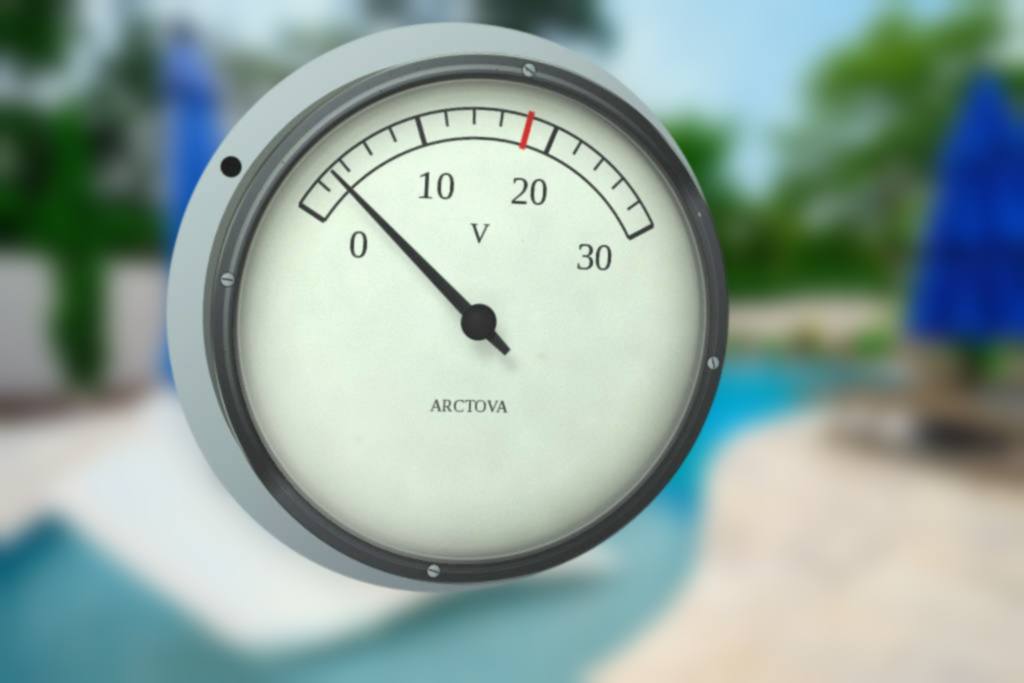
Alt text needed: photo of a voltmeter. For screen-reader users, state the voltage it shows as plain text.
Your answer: 3 V
